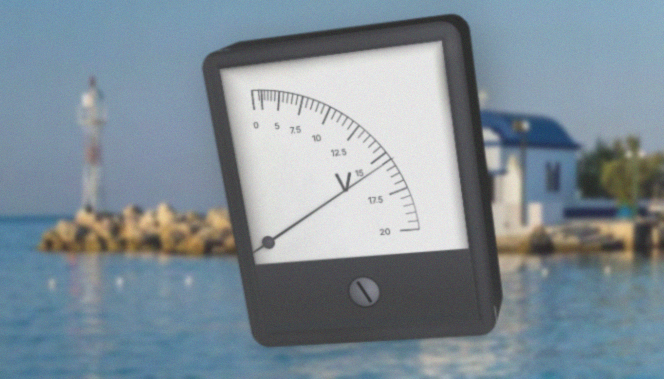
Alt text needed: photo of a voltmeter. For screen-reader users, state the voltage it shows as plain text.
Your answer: 15.5 V
